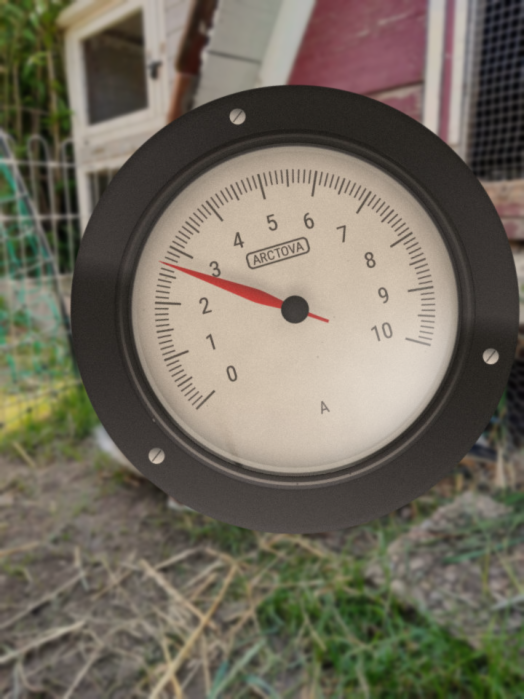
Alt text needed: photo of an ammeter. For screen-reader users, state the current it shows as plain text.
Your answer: 2.7 A
